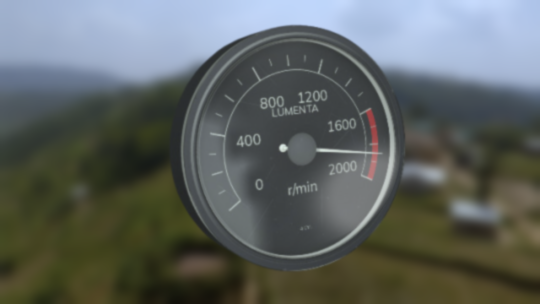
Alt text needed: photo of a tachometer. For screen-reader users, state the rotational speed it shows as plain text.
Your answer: 1850 rpm
